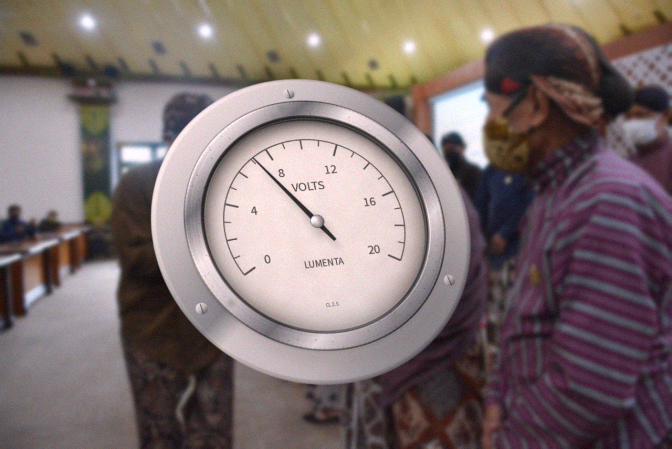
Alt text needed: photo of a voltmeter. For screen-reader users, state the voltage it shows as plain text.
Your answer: 7 V
